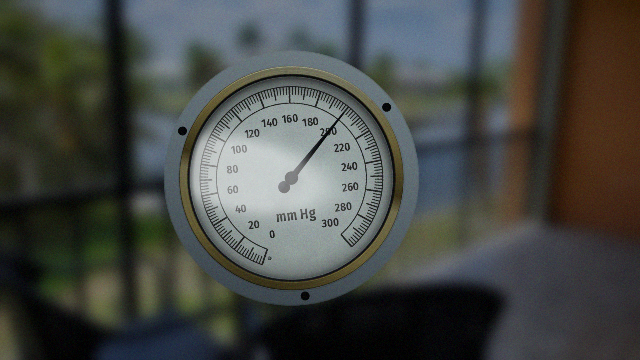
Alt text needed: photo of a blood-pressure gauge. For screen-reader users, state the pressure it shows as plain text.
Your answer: 200 mmHg
